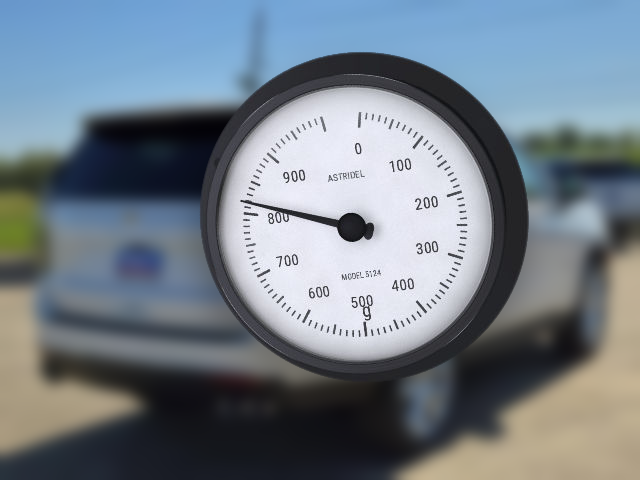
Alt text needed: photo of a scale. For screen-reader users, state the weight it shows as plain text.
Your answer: 820 g
